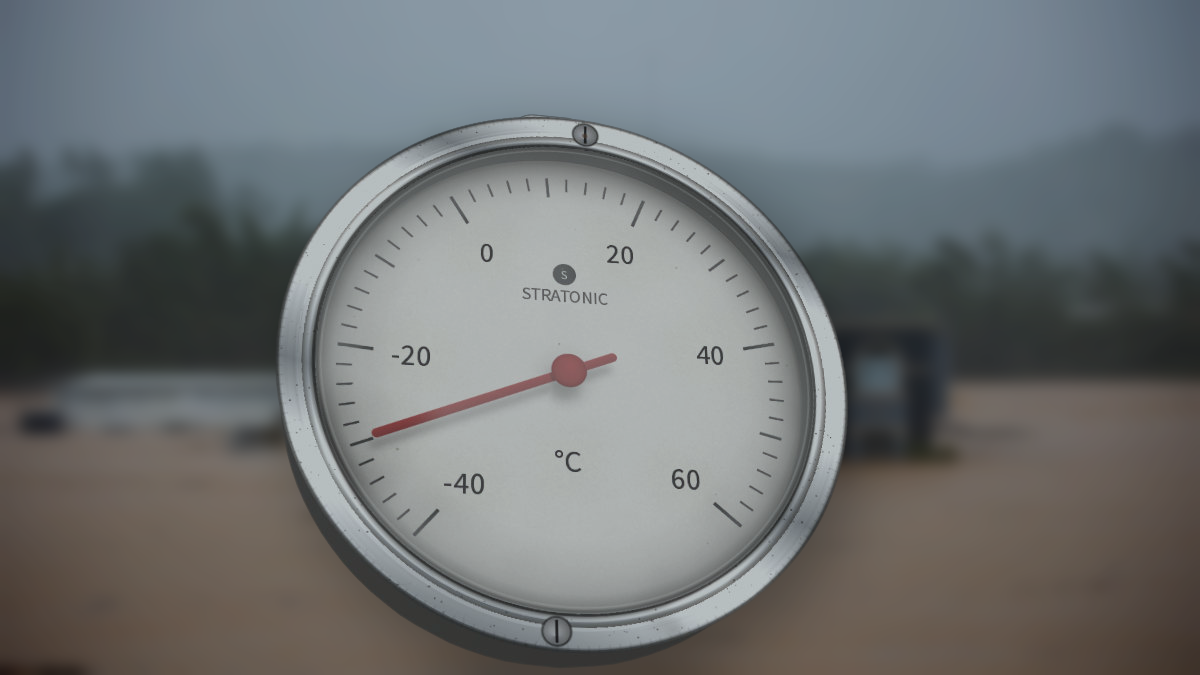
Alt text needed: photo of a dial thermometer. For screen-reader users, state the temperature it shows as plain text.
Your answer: -30 °C
